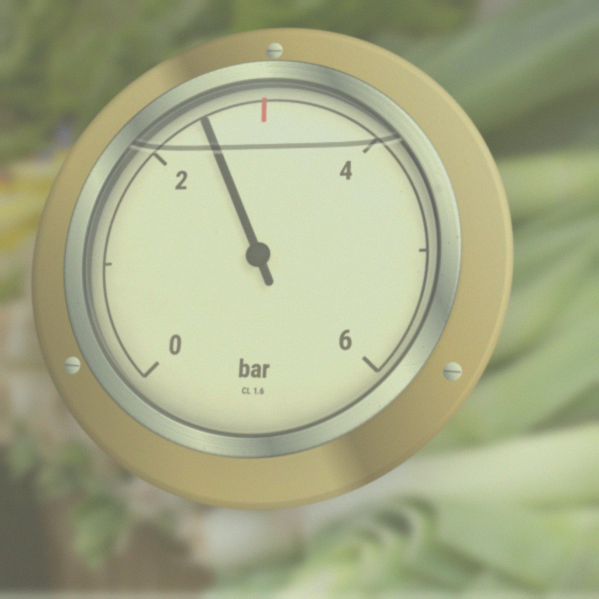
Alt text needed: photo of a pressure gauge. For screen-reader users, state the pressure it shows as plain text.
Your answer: 2.5 bar
